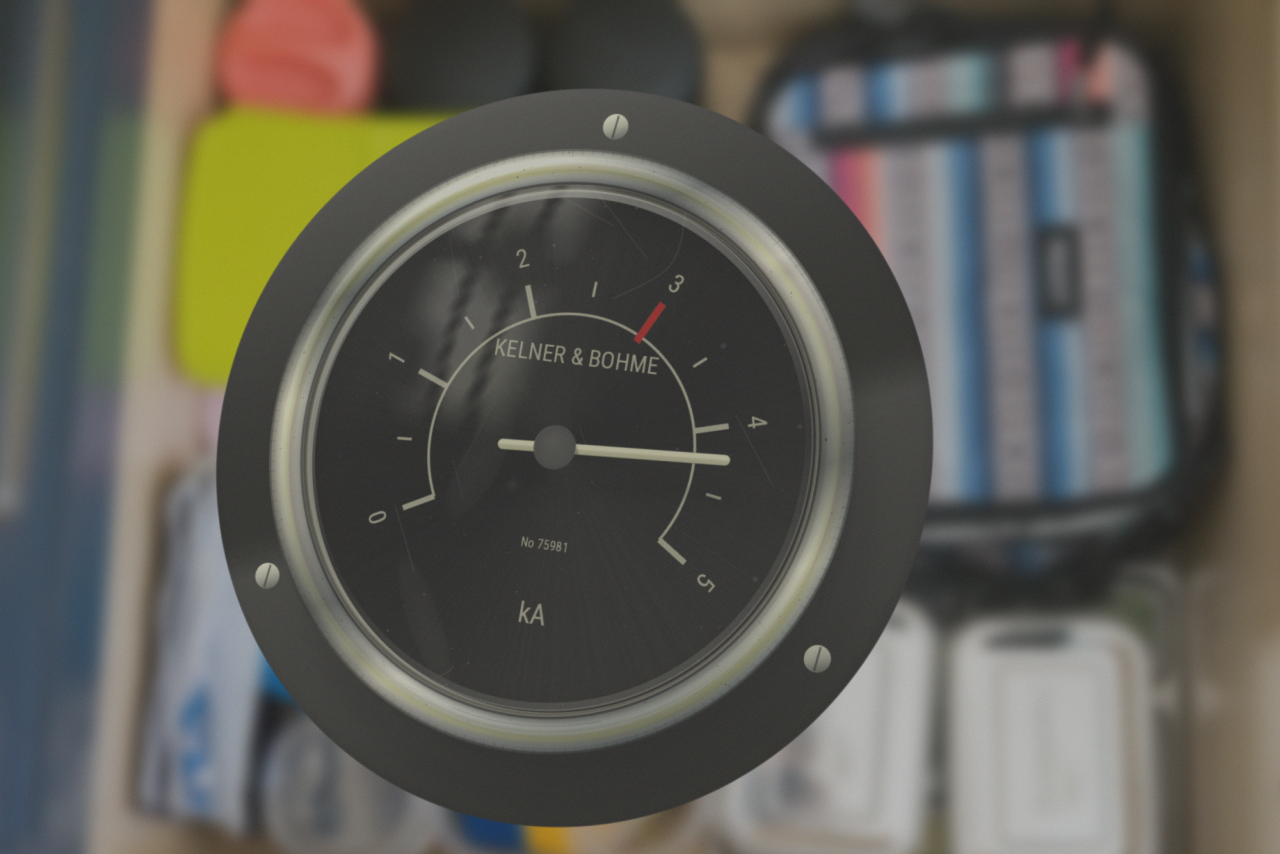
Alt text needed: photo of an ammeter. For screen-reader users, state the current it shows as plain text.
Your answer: 4.25 kA
